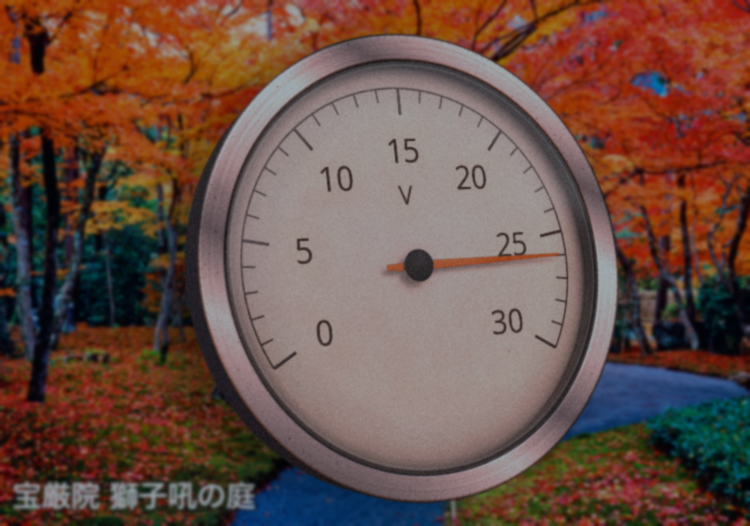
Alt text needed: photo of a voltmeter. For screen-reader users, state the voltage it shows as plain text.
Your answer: 26 V
